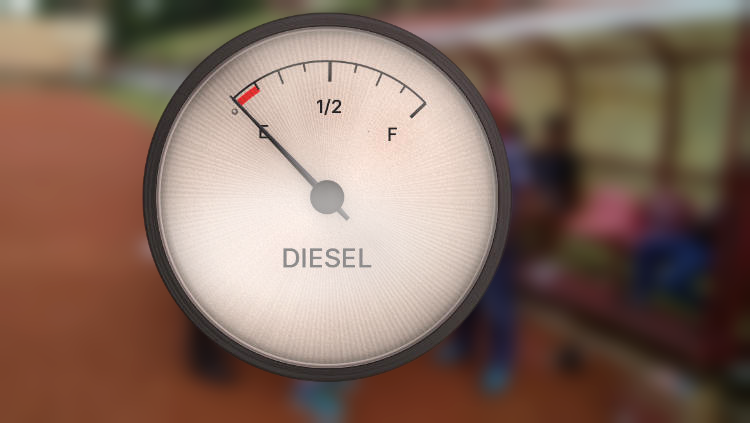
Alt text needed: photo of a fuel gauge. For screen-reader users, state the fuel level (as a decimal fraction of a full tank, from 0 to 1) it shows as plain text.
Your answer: 0
